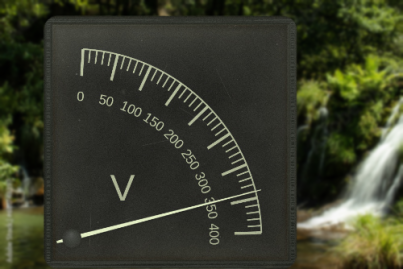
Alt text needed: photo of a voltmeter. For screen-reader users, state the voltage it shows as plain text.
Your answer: 340 V
